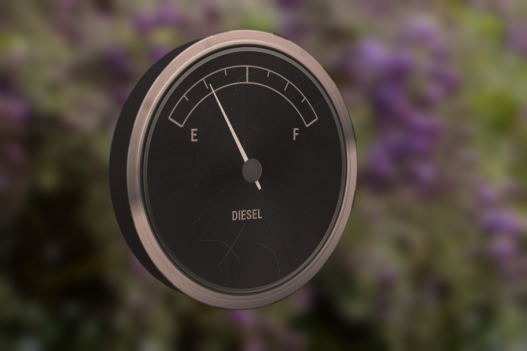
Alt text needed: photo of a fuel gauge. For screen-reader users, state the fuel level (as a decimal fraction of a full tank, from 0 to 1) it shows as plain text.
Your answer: 0.25
